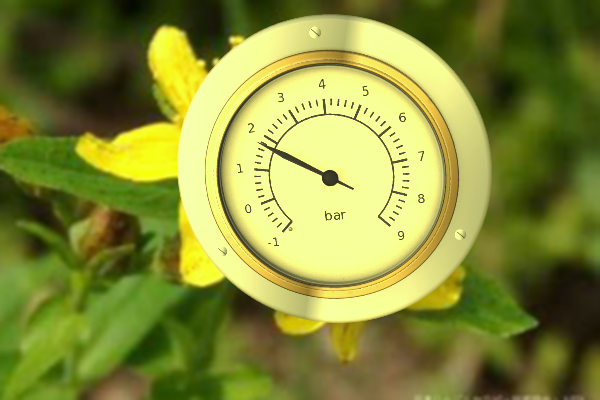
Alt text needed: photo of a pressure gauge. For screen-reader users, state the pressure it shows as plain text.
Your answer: 1.8 bar
